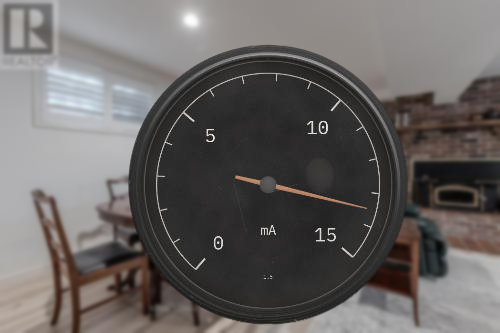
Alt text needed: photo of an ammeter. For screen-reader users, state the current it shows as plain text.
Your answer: 13.5 mA
